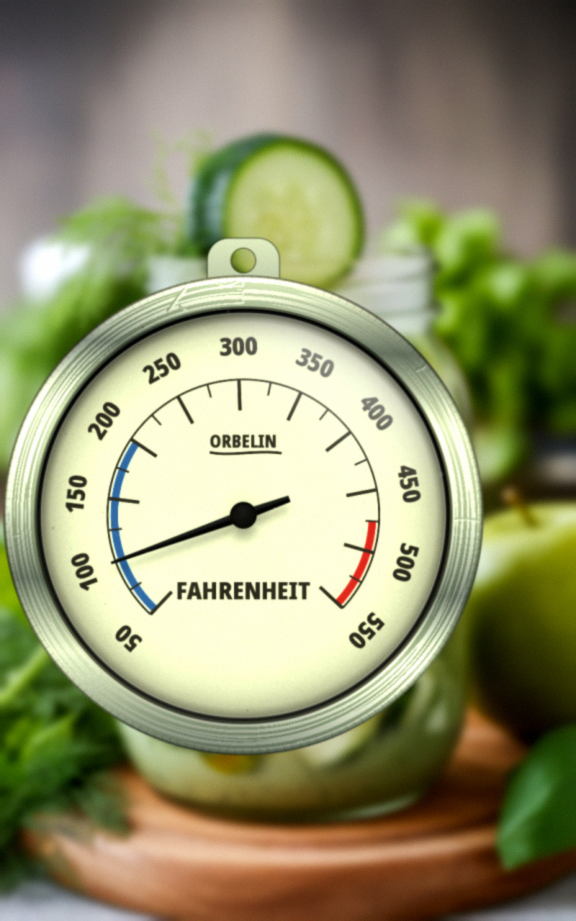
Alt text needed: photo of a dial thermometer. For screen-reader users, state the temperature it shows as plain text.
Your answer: 100 °F
